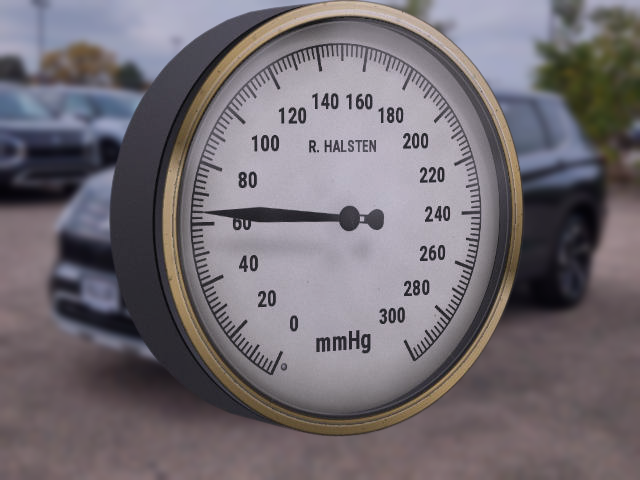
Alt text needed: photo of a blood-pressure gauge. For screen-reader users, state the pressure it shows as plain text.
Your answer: 64 mmHg
